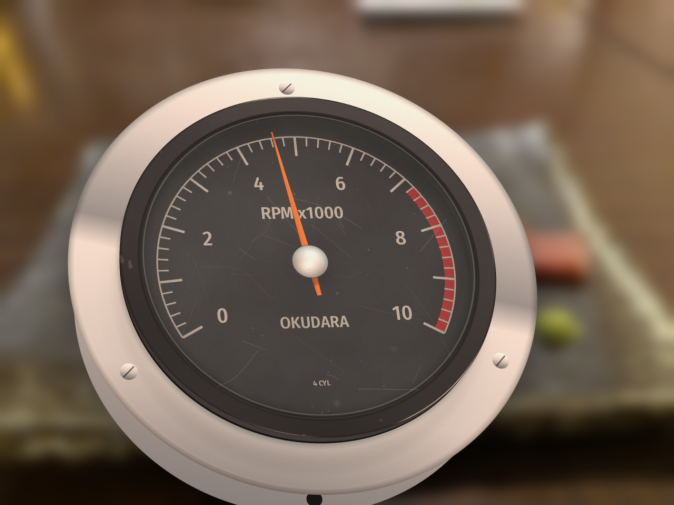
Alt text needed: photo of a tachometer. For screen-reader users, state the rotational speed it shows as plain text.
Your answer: 4600 rpm
